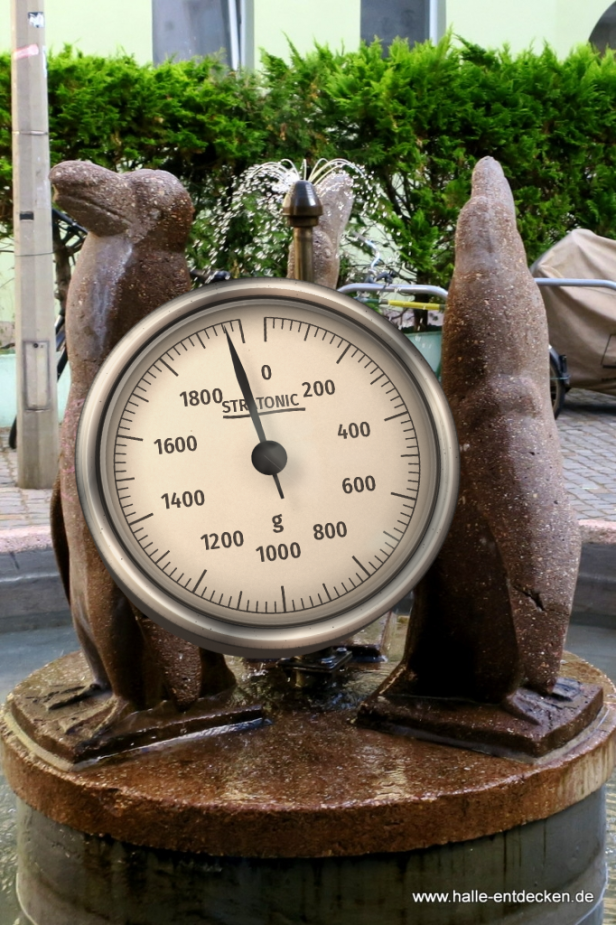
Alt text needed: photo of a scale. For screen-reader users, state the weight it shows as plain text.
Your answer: 1960 g
